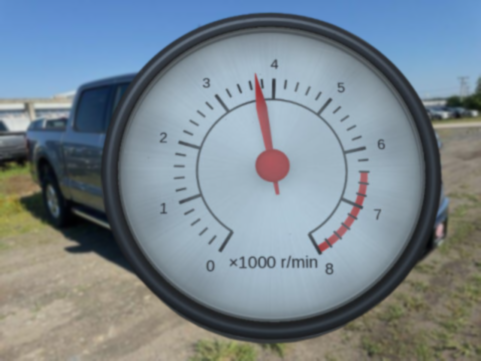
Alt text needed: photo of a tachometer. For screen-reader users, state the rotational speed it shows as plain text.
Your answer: 3700 rpm
